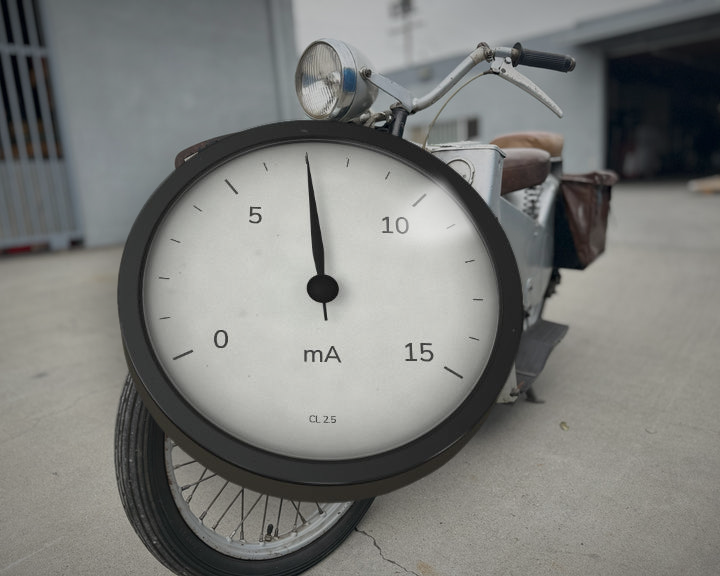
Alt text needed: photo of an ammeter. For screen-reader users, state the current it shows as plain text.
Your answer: 7 mA
